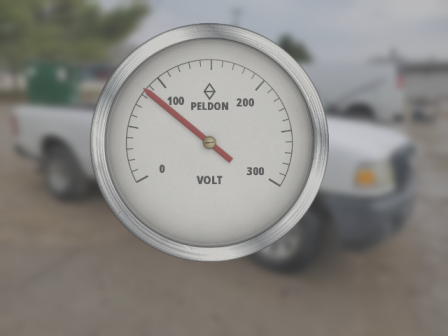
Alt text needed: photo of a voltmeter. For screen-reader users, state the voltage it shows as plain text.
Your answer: 85 V
